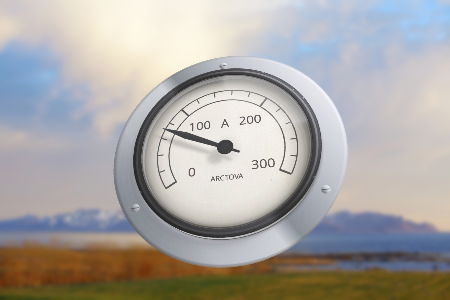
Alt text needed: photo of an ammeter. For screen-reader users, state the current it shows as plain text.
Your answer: 70 A
